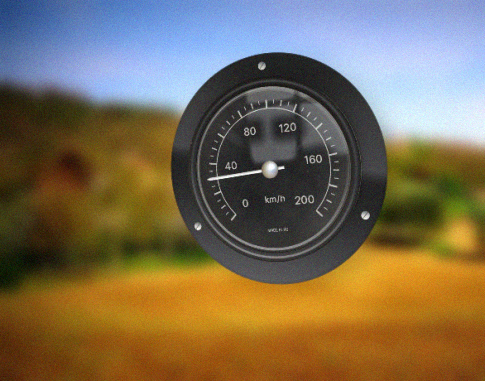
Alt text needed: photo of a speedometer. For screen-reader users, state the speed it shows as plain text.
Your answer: 30 km/h
